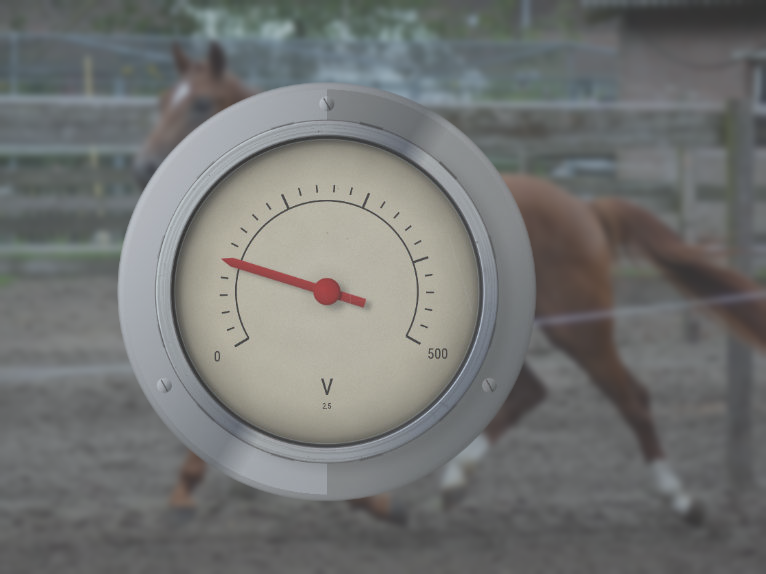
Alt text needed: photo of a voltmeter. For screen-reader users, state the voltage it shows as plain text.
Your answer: 100 V
